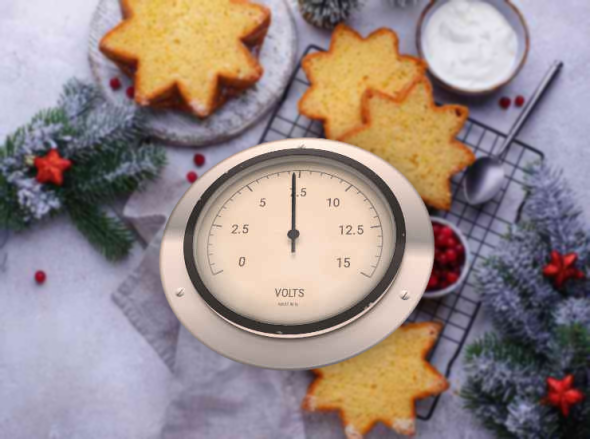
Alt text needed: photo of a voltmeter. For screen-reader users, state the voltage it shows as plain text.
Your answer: 7.25 V
